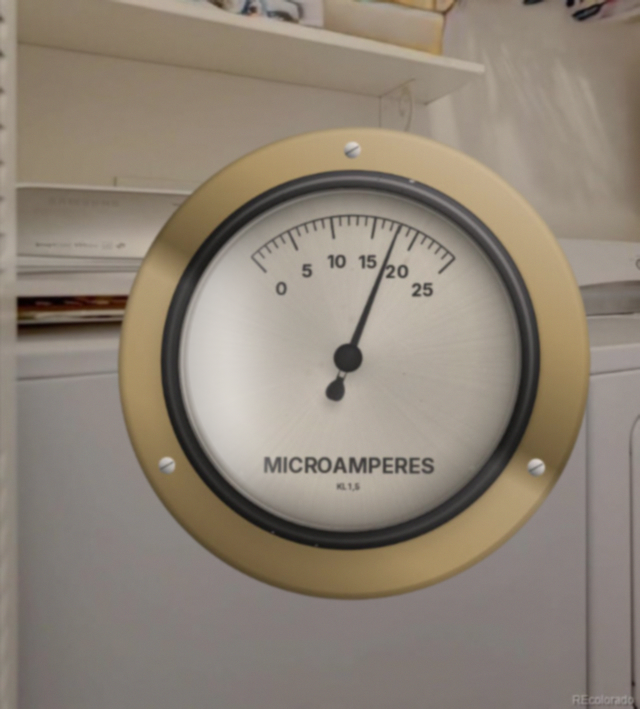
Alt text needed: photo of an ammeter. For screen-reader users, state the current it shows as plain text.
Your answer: 18 µA
